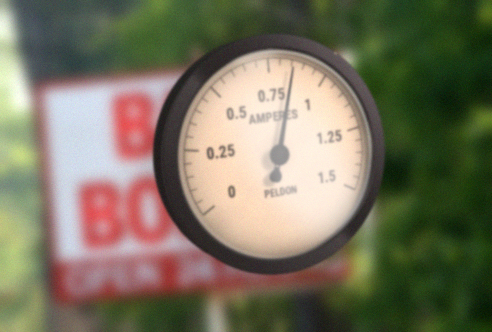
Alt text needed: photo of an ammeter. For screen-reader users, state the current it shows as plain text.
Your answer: 0.85 A
